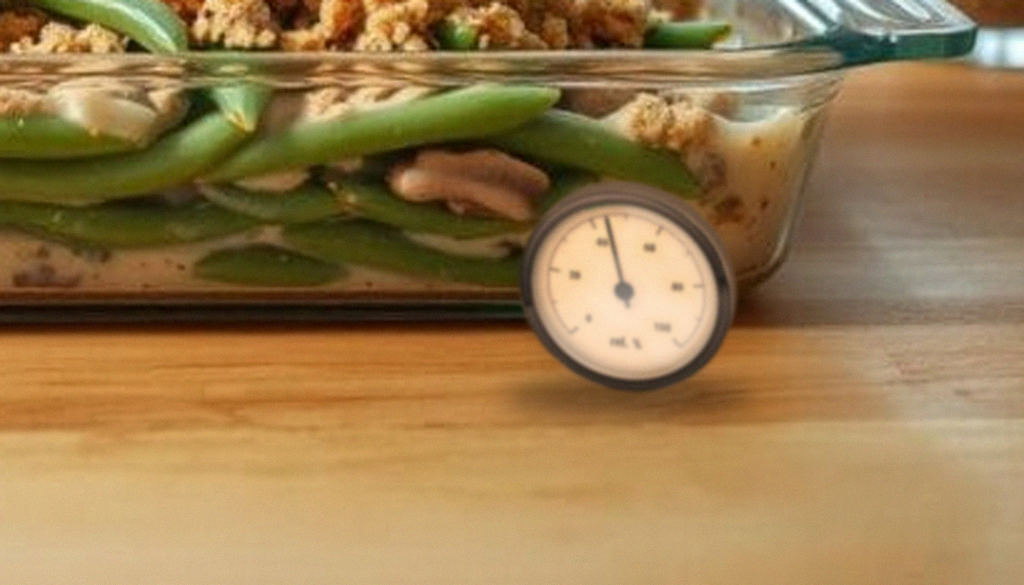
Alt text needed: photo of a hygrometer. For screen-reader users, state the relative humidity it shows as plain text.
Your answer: 45 %
